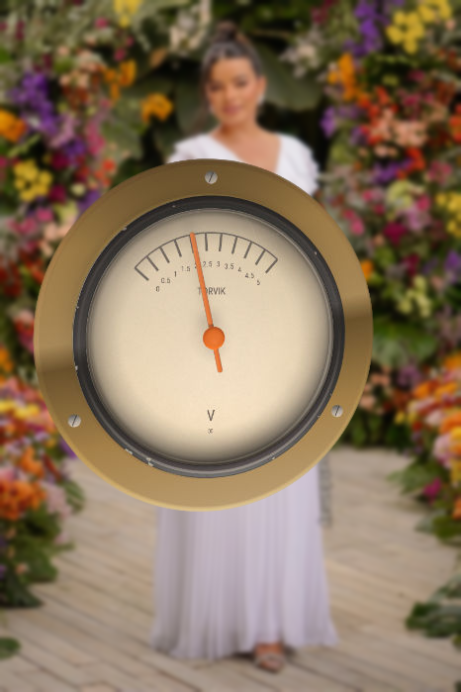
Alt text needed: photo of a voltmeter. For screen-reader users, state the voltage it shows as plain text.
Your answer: 2 V
